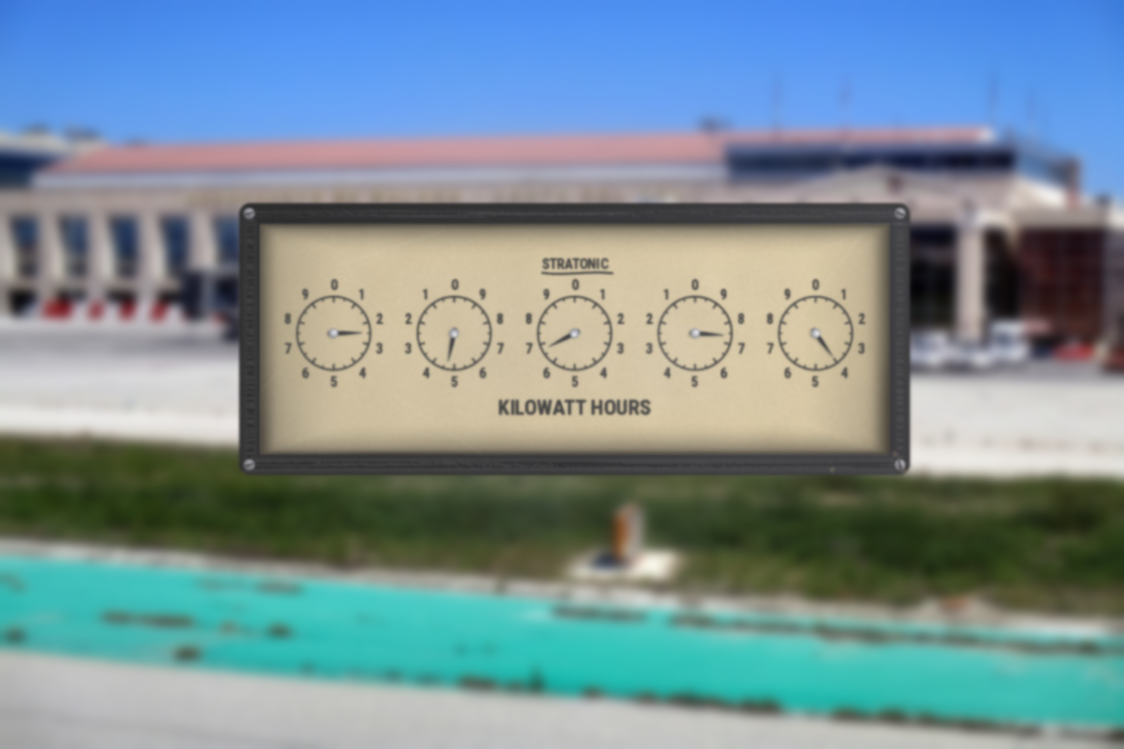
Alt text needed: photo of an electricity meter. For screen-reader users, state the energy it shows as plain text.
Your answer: 24674 kWh
